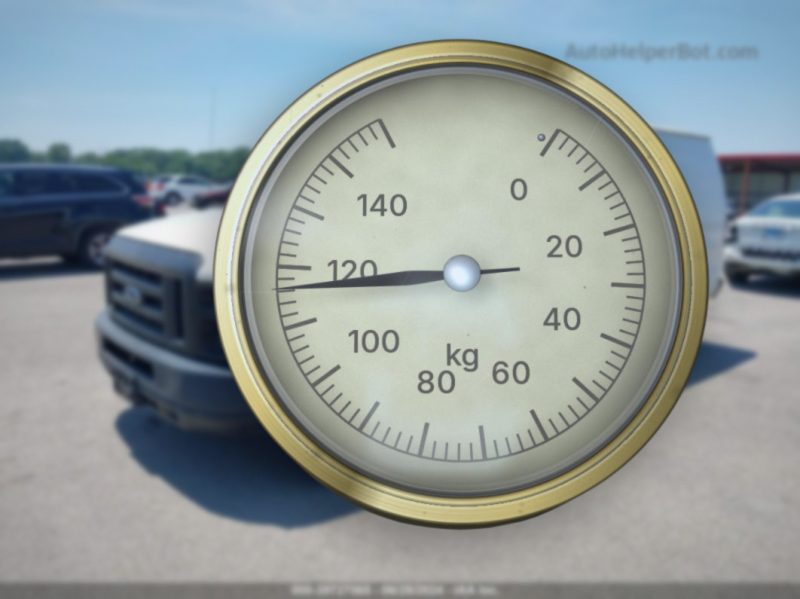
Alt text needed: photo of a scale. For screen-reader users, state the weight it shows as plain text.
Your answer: 116 kg
